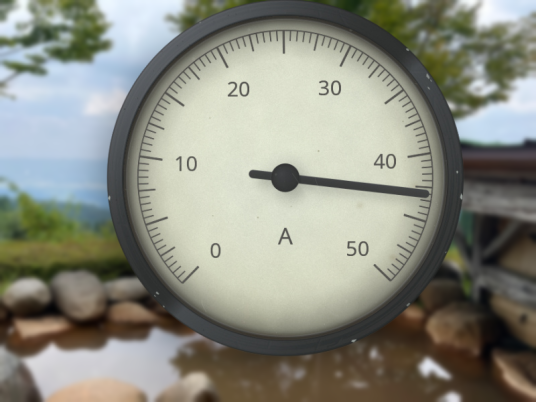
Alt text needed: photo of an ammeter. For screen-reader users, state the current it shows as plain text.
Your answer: 43 A
